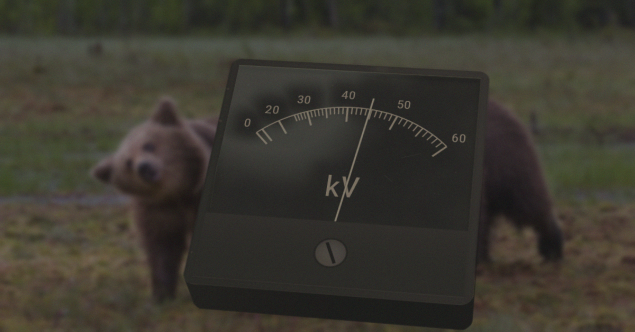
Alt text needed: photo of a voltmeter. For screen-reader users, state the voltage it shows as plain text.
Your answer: 45 kV
